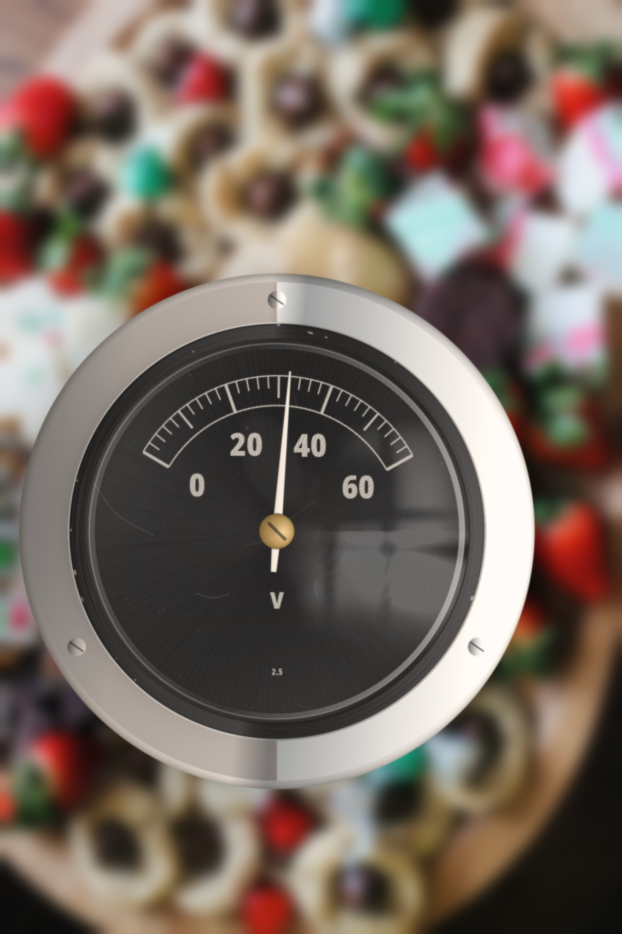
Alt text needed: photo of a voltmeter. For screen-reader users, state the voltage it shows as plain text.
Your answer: 32 V
